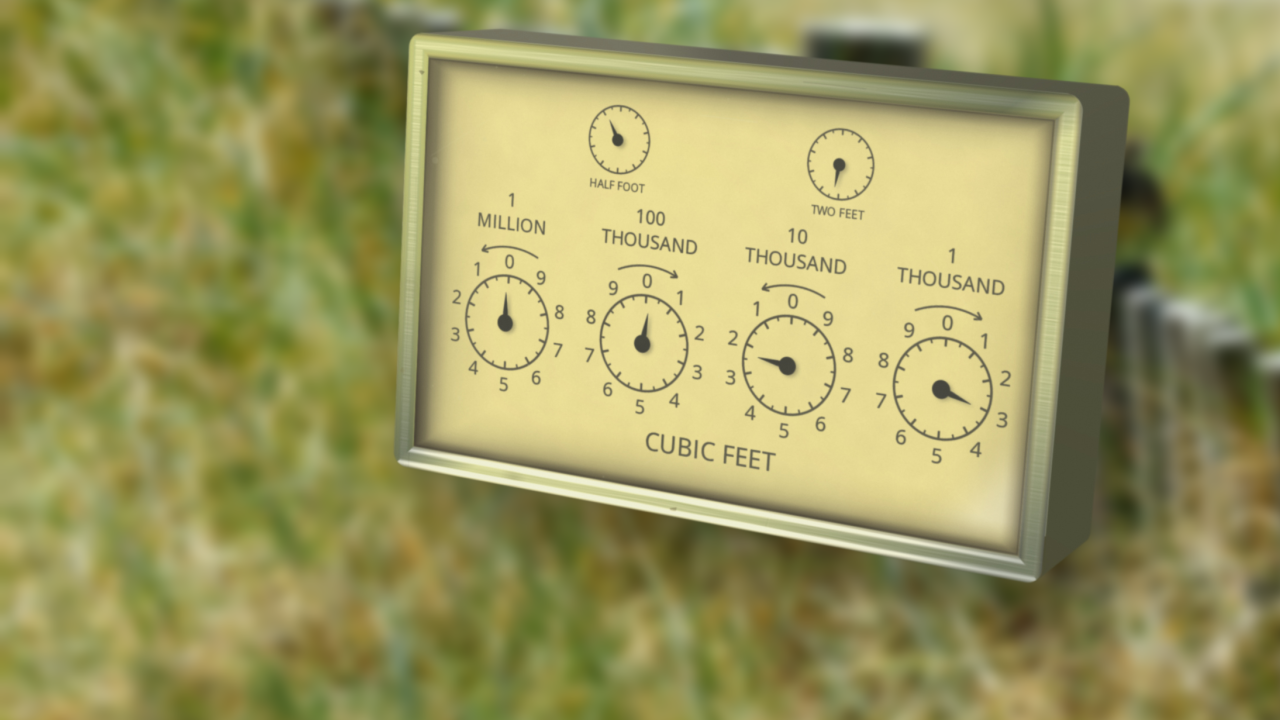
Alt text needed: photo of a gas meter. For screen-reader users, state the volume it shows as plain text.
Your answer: 2300 ft³
